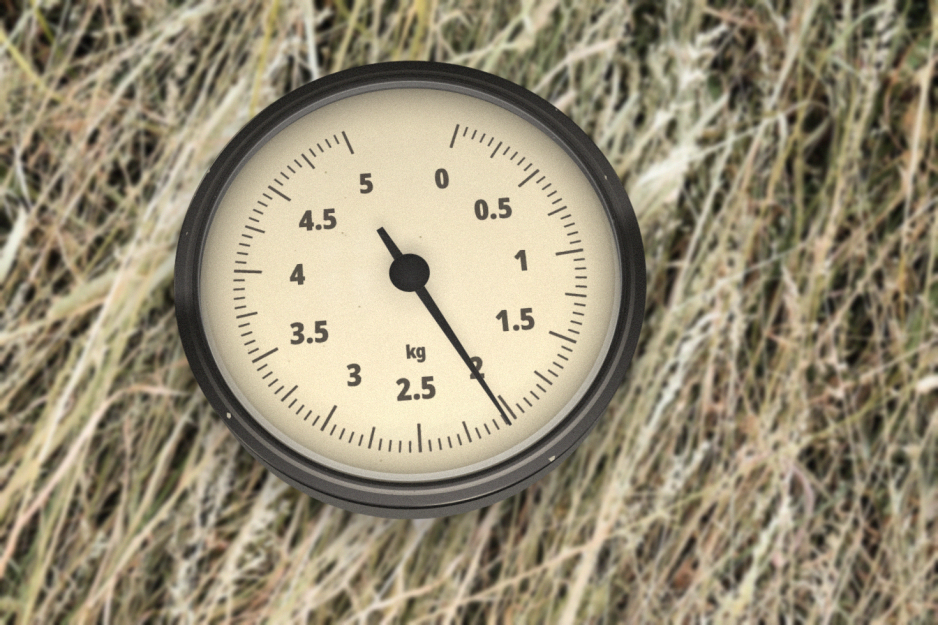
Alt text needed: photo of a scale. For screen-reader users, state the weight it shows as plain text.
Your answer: 2.05 kg
